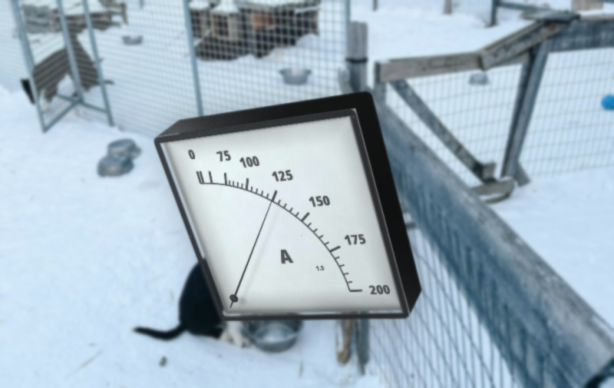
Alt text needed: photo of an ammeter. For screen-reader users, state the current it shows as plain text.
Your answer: 125 A
